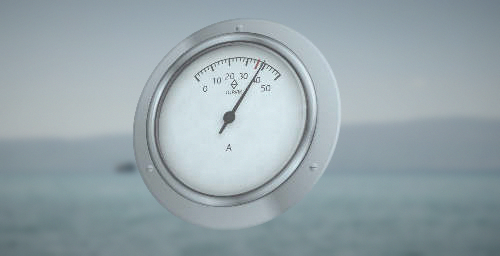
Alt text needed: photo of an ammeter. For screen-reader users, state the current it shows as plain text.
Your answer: 40 A
